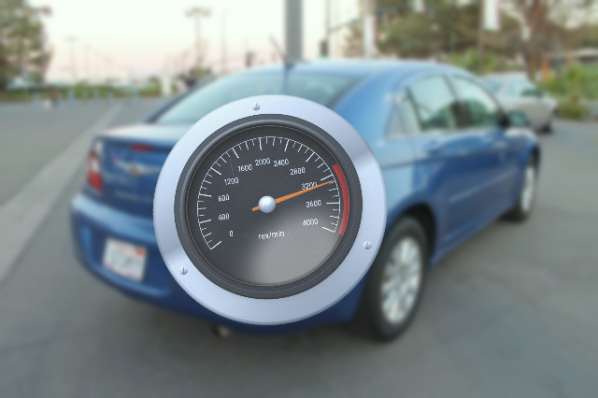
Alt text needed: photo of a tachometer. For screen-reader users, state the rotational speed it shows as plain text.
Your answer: 3300 rpm
